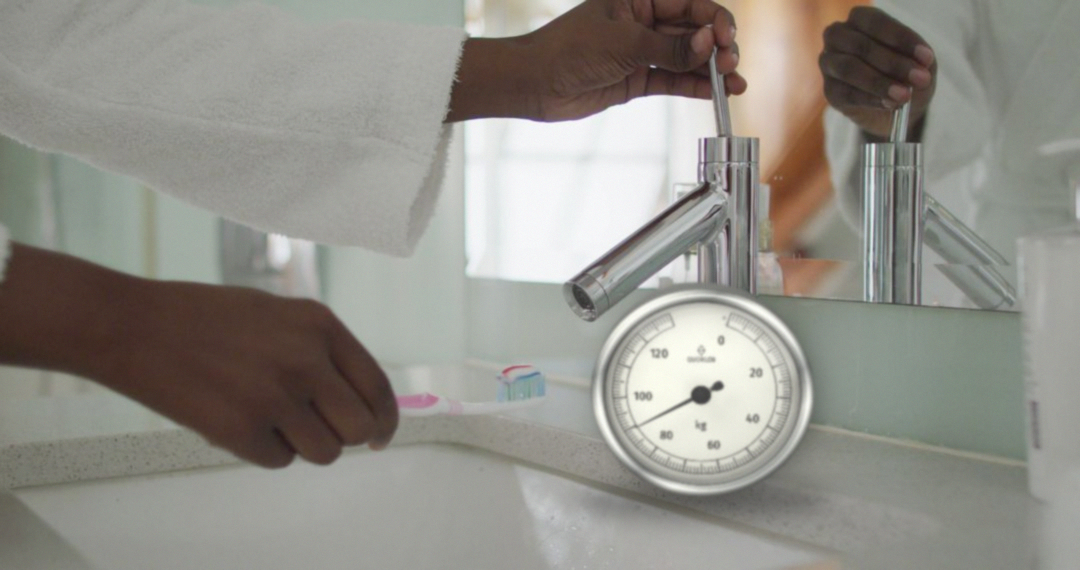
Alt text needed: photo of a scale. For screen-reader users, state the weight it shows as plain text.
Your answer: 90 kg
